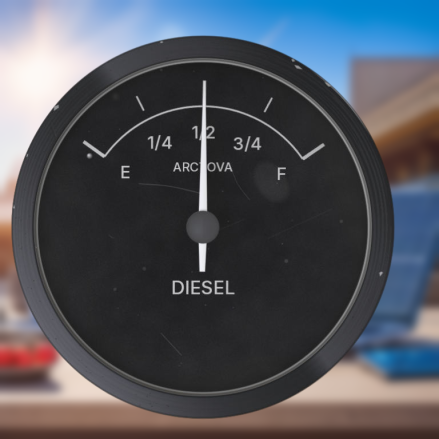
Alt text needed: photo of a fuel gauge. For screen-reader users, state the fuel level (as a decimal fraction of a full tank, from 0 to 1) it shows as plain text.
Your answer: 0.5
